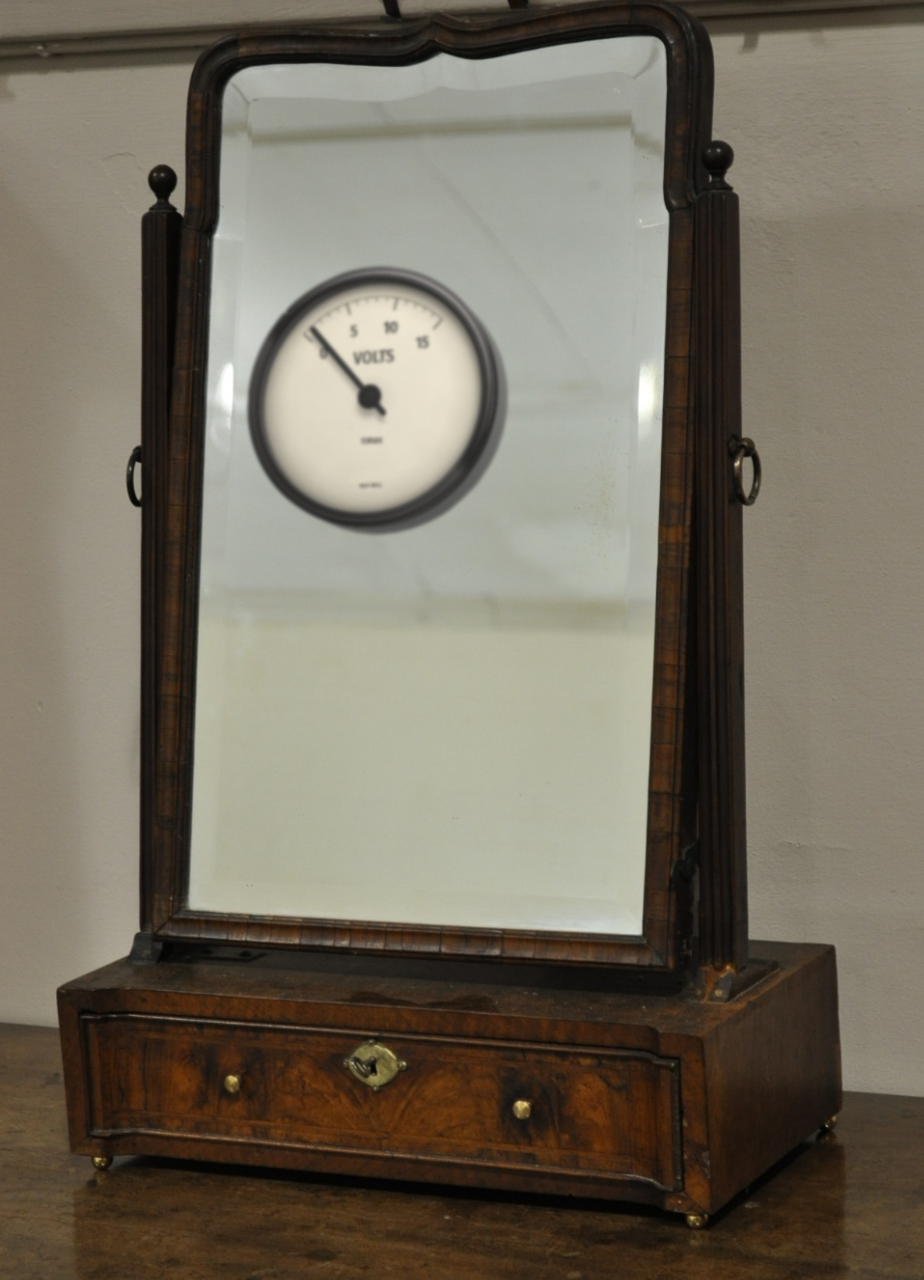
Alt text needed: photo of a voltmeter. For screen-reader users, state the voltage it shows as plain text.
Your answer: 1 V
